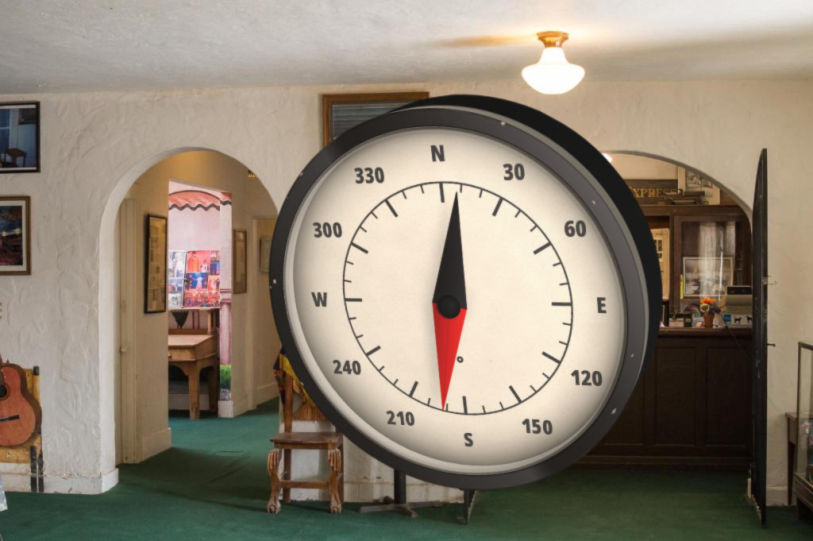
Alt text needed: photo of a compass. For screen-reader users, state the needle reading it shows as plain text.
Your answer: 190 °
